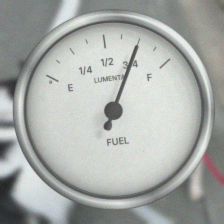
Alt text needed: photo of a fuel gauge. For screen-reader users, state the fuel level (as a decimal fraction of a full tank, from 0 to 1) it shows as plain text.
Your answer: 0.75
